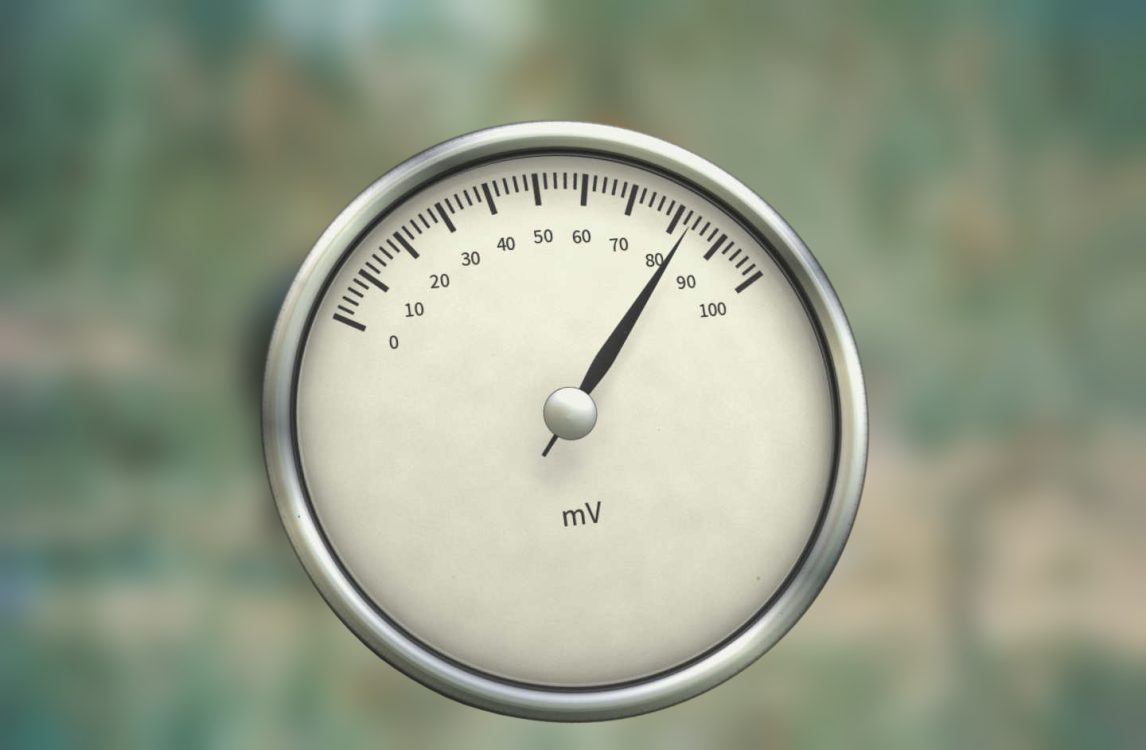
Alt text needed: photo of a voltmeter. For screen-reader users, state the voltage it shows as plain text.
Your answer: 83 mV
